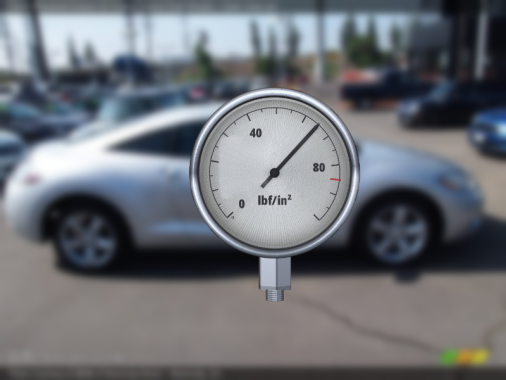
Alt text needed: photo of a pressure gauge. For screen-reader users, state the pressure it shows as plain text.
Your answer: 65 psi
